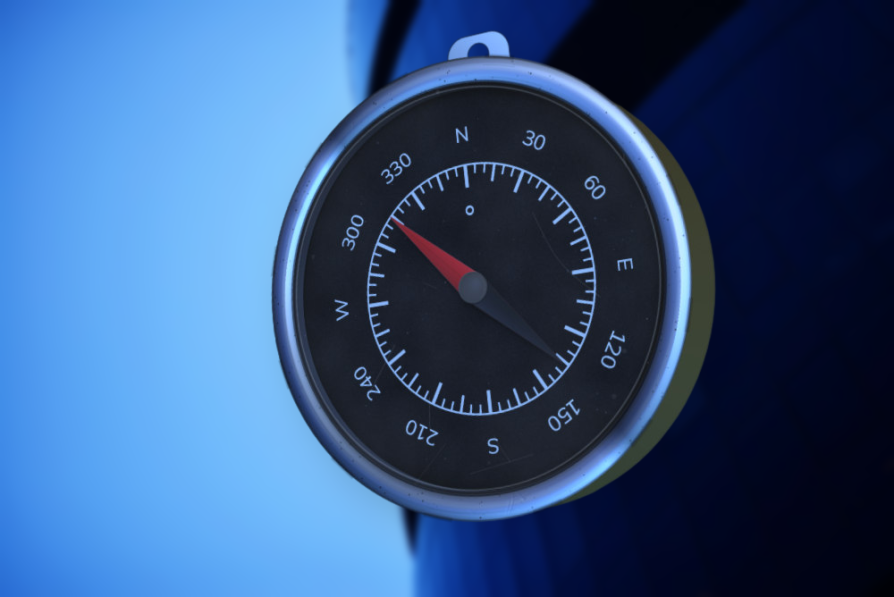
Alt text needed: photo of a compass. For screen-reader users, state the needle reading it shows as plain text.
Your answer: 315 °
